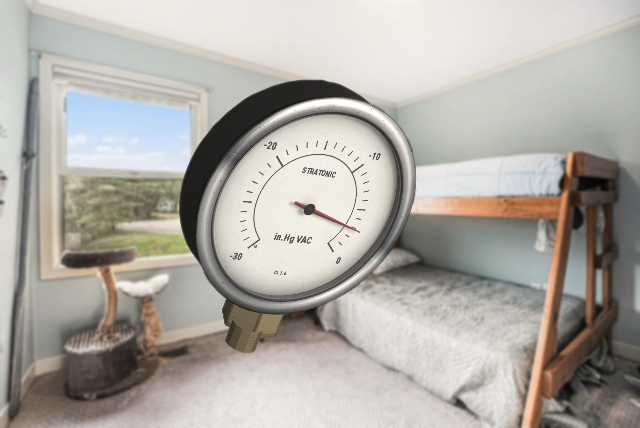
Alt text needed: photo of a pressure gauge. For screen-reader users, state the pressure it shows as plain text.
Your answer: -3 inHg
